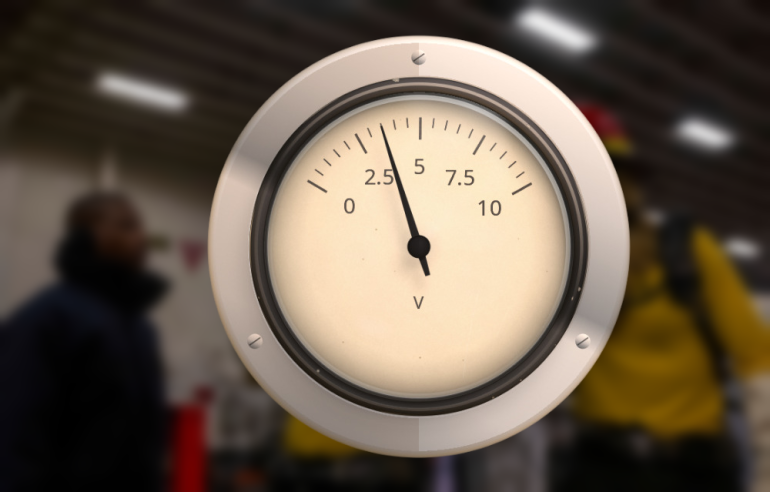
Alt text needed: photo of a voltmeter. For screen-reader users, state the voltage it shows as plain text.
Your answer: 3.5 V
